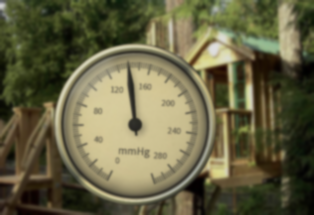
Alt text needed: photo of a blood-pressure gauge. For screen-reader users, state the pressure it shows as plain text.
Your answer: 140 mmHg
